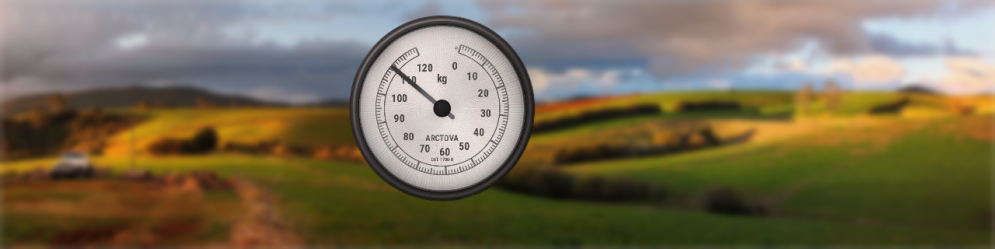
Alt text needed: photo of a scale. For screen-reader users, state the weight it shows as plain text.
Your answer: 110 kg
